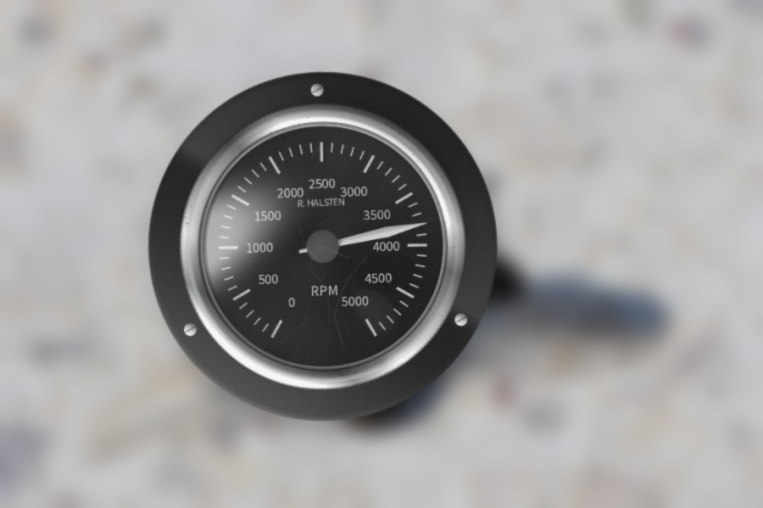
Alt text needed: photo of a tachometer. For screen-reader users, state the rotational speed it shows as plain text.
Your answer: 3800 rpm
